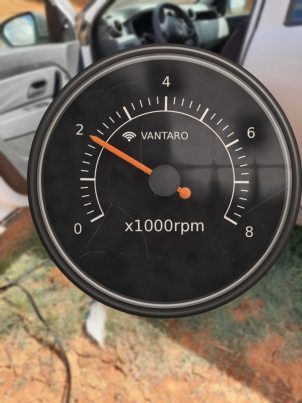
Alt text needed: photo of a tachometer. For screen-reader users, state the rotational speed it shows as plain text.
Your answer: 2000 rpm
